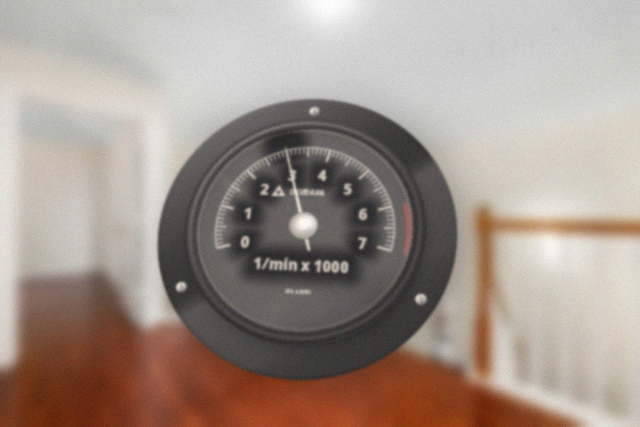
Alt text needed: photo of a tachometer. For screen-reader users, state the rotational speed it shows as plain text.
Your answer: 3000 rpm
